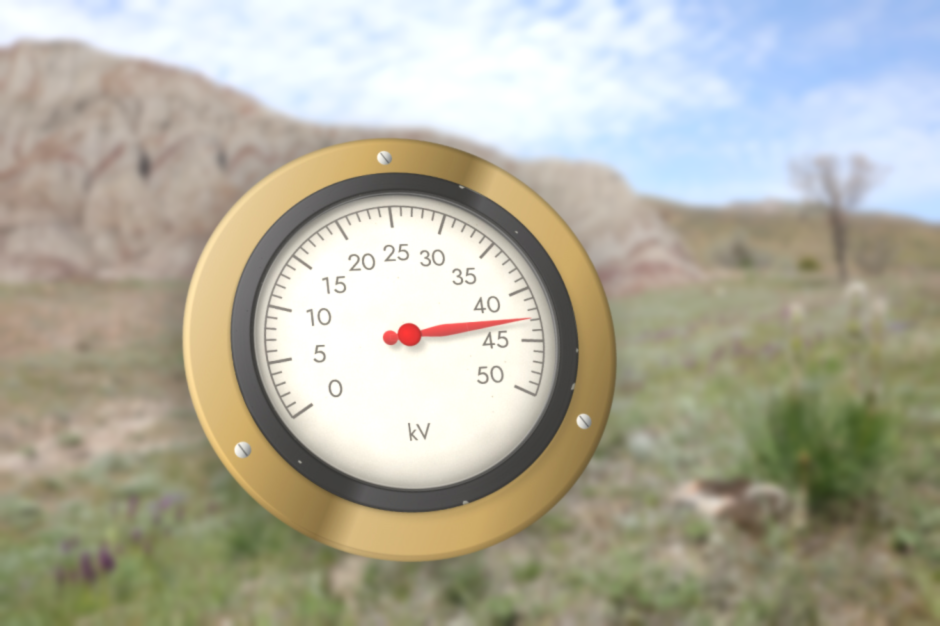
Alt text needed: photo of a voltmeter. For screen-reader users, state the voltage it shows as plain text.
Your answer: 43 kV
